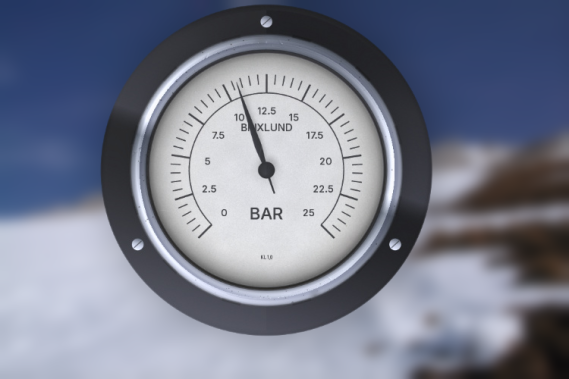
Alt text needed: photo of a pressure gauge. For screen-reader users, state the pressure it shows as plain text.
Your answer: 10.75 bar
